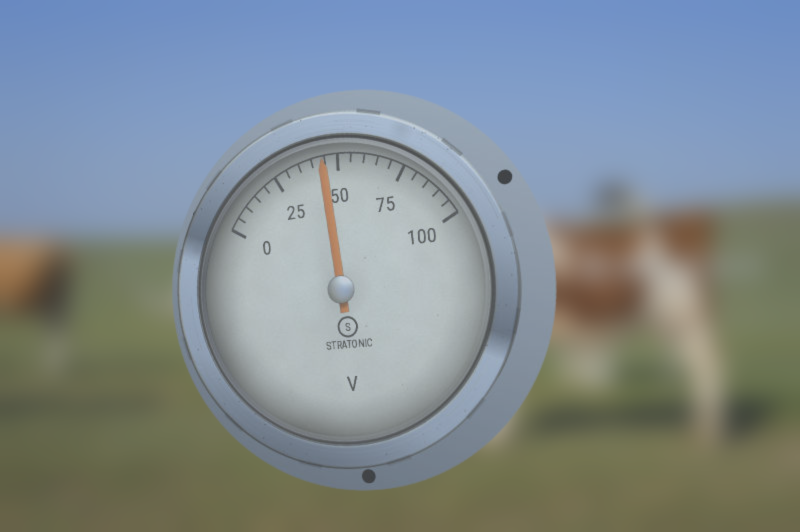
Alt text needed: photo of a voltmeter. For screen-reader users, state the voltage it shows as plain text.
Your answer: 45 V
